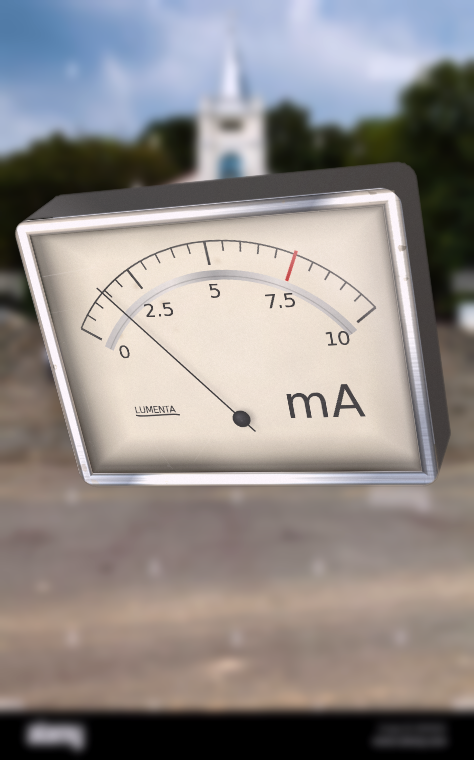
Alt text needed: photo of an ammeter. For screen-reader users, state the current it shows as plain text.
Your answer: 1.5 mA
